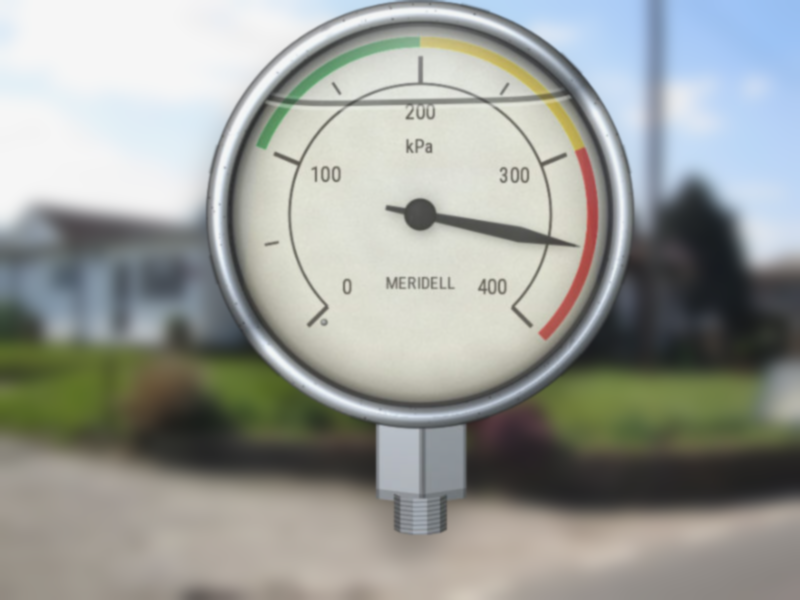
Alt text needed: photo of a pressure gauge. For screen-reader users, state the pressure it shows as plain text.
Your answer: 350 kPa
